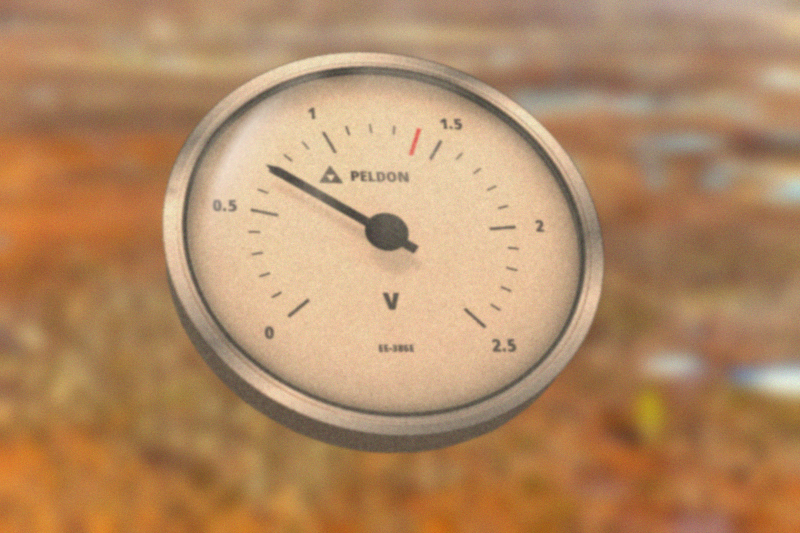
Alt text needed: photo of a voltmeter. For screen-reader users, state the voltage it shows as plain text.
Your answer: 0.7 V
